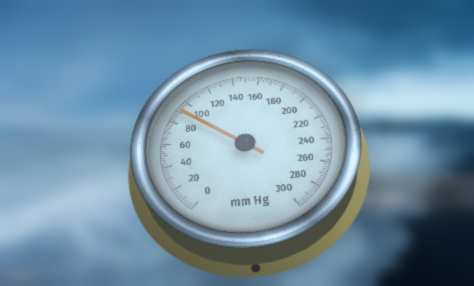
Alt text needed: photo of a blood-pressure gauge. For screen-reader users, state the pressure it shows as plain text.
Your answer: 90 mmHg
